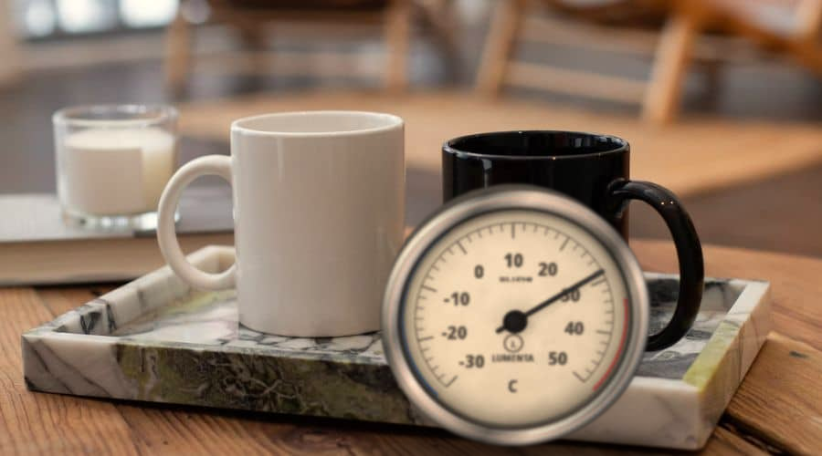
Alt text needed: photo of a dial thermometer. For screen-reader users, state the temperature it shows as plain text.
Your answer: 28 °C
